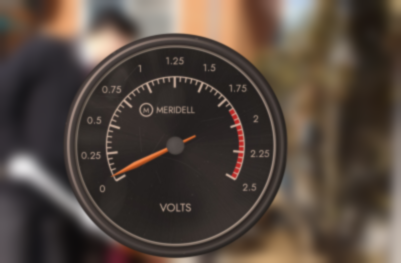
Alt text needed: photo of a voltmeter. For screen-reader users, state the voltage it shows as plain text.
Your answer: 0.05 V
